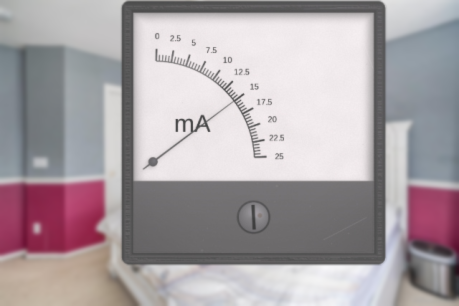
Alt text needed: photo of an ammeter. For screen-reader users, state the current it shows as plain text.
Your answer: 15 mA
